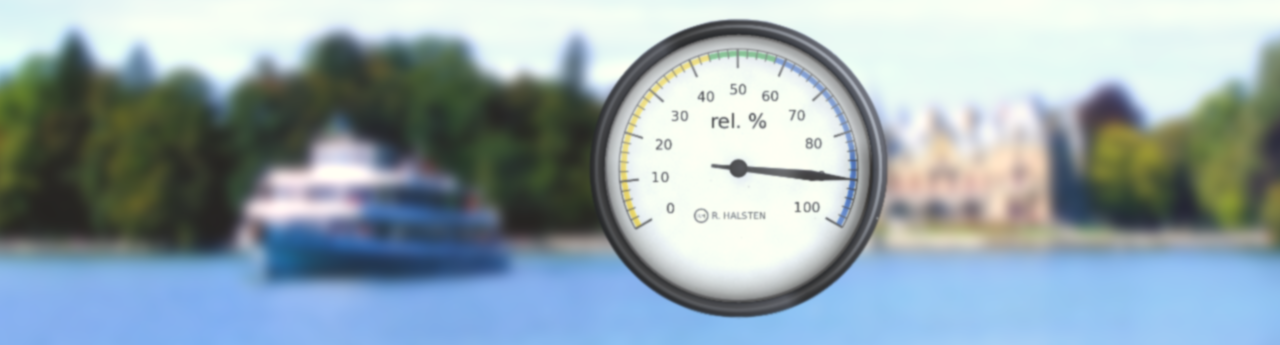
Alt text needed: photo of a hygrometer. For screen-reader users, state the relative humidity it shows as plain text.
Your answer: 90 %
